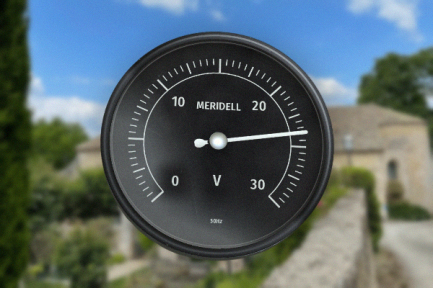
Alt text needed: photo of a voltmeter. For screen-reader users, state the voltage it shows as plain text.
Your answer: 24 V
